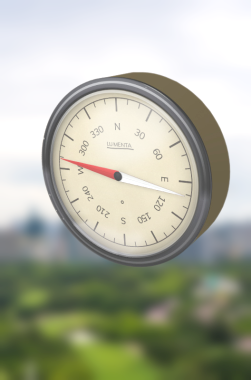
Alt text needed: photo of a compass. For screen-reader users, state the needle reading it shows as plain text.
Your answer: 280 °
